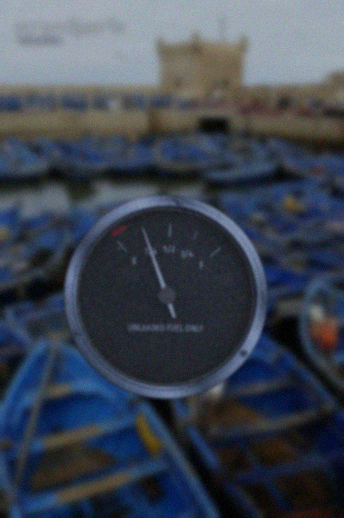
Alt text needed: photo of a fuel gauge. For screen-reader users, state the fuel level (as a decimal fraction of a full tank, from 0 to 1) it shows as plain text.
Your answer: 0.25
